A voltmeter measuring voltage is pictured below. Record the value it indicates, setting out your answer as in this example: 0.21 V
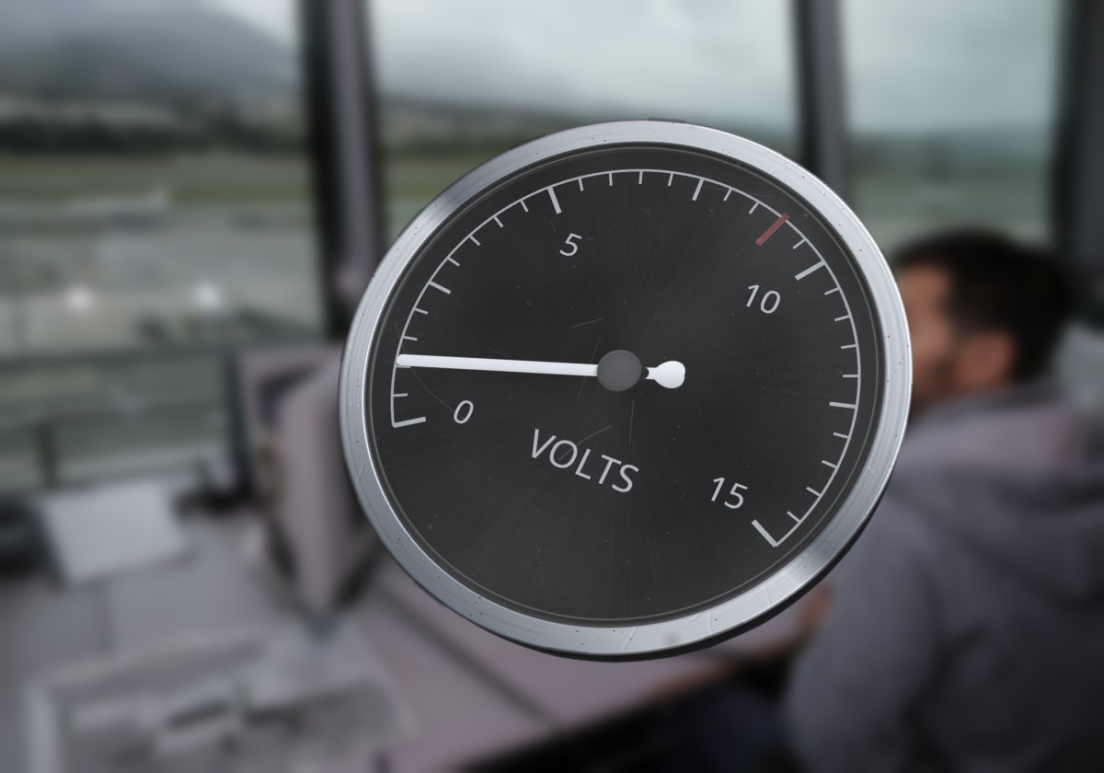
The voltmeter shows 1 V
